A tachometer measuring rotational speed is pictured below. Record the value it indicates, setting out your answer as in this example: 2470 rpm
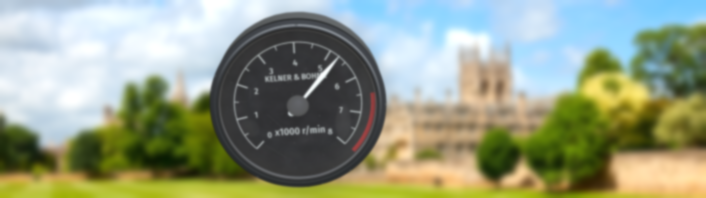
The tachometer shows 5250 rpm
